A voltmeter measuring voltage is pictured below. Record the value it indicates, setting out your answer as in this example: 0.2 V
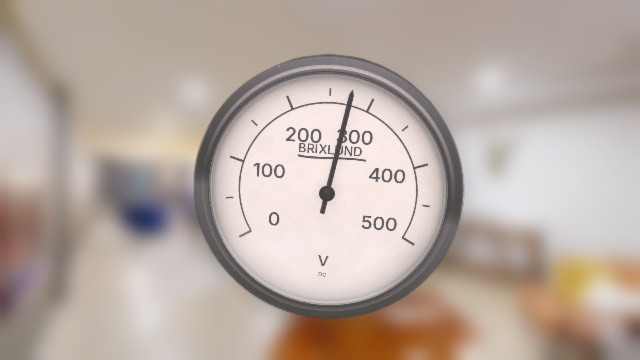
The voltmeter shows 275 V
